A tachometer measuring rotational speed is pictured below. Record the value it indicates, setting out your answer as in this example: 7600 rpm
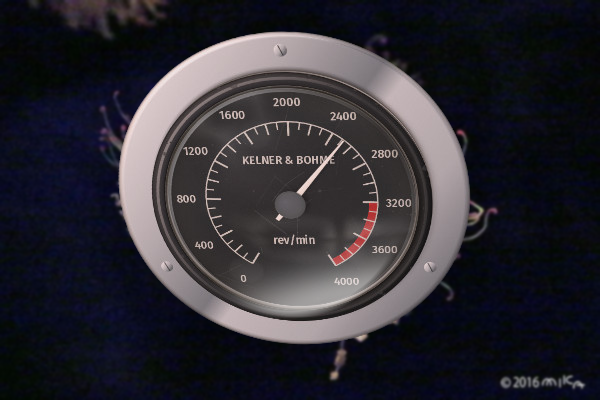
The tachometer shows 2500 rpm
